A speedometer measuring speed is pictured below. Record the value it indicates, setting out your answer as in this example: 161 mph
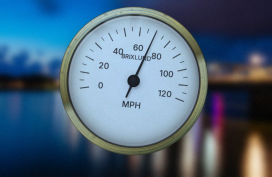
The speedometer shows 70 mph
